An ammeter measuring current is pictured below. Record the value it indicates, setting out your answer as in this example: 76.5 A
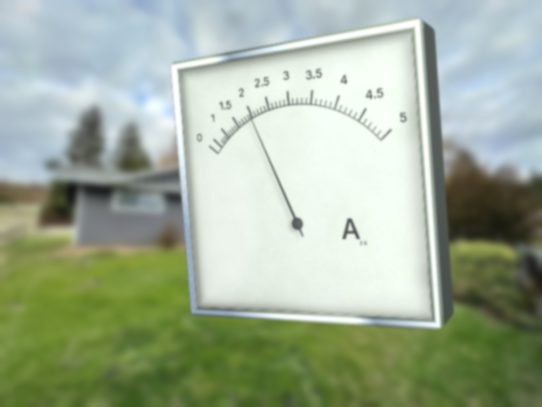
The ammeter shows 2 A
